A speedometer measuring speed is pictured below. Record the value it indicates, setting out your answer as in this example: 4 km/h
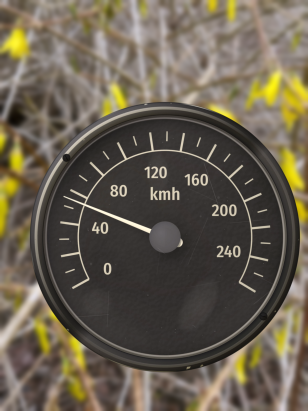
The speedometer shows 55 km/h
